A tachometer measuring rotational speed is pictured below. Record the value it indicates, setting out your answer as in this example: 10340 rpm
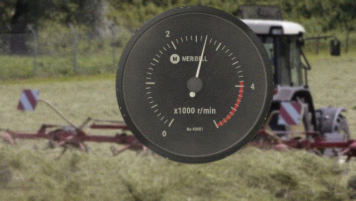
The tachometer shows 2700 rpm
